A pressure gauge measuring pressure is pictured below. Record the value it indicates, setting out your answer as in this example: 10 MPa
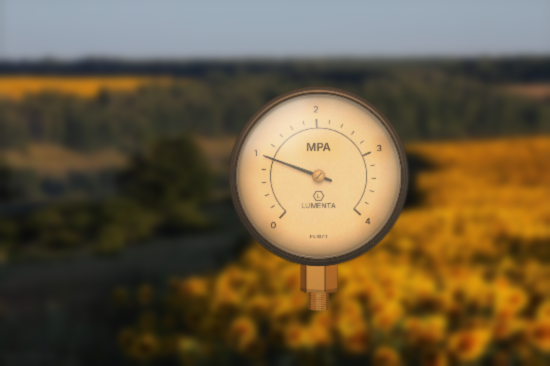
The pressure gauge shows 1 MPa
